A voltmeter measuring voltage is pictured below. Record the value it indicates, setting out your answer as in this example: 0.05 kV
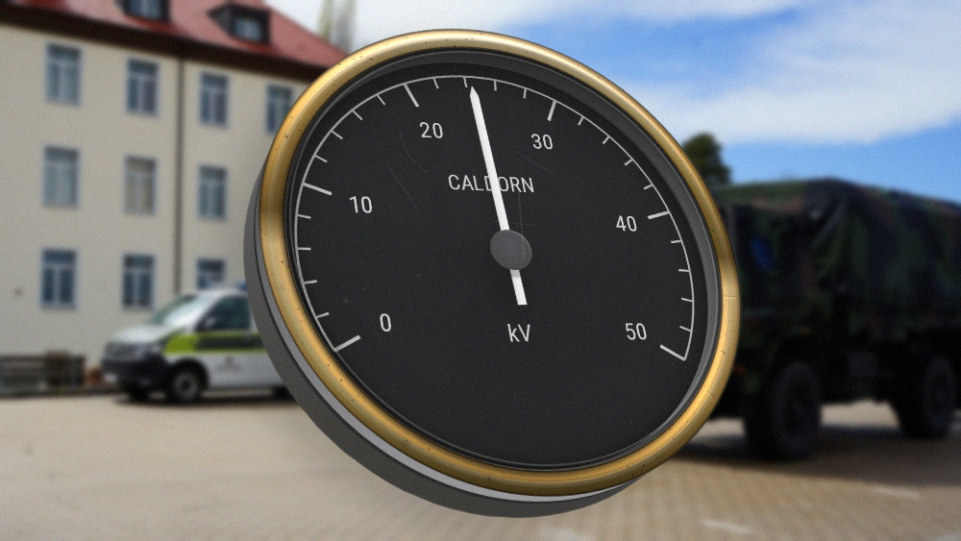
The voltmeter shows 24 kV
